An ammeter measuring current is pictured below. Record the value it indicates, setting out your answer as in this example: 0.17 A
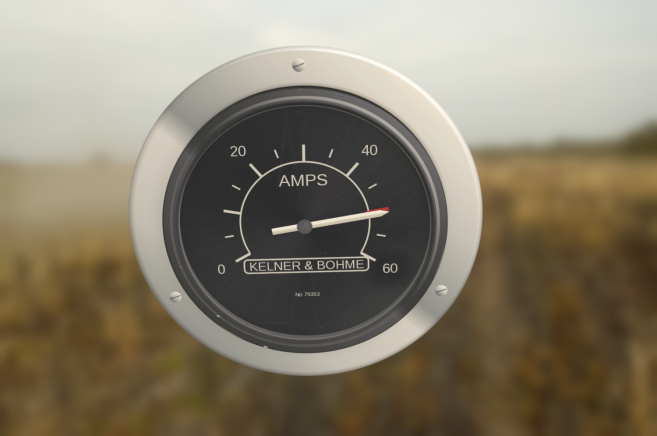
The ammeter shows 50 A
